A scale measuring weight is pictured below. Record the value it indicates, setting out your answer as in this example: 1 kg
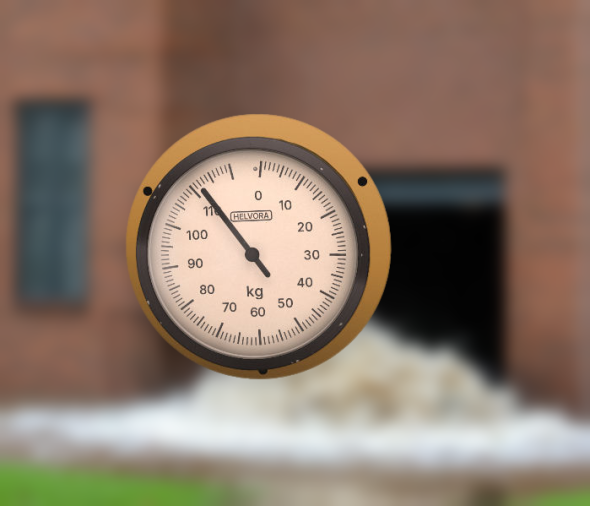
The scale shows 112 kg
